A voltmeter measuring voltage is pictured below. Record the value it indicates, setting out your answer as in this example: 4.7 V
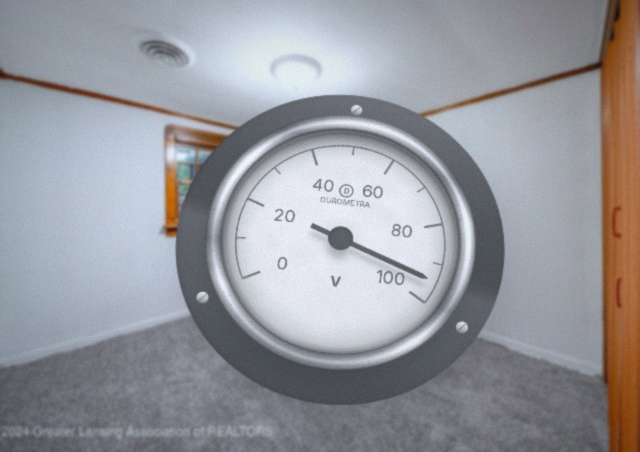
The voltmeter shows 95 V
